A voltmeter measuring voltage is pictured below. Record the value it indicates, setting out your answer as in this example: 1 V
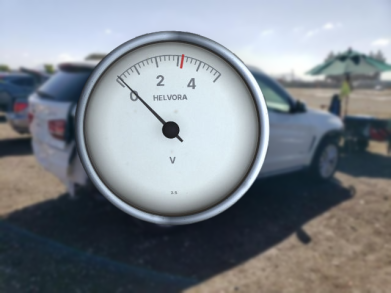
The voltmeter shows 0.2 V
